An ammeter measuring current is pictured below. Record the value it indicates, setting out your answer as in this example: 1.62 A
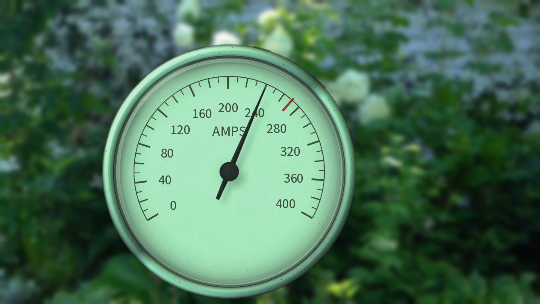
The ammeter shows 240 A
